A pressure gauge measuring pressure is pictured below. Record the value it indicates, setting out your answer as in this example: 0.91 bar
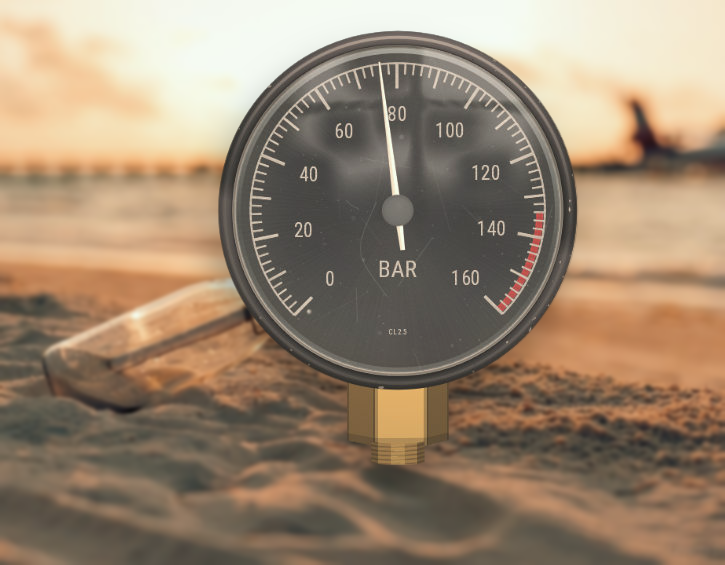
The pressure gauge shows 76 bar
